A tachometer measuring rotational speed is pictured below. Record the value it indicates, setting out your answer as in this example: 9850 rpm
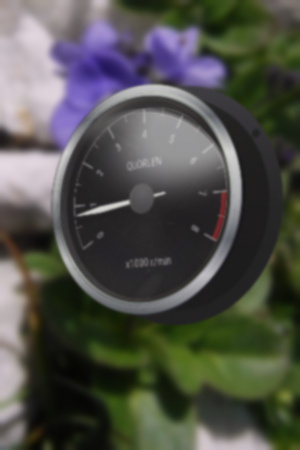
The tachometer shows 750 rpm
